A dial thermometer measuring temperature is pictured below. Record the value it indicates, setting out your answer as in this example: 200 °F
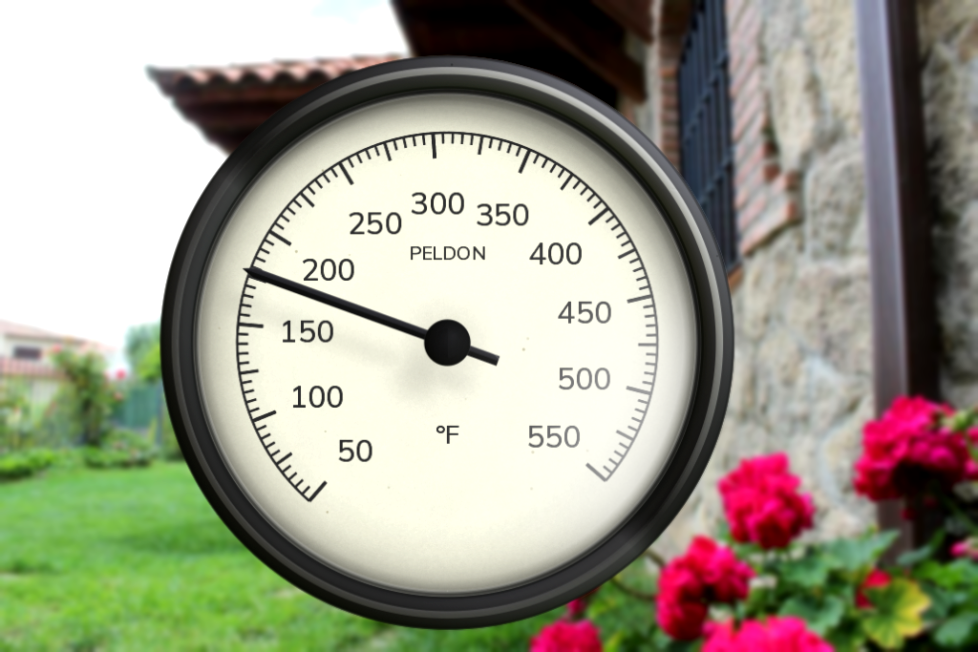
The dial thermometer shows 177.5 °F
